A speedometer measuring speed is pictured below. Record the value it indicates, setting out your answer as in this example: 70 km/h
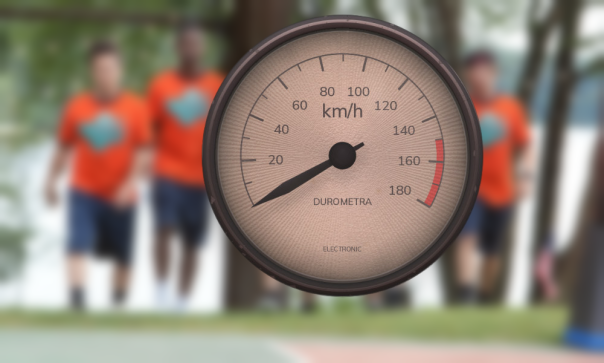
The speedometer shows 0 km/h
